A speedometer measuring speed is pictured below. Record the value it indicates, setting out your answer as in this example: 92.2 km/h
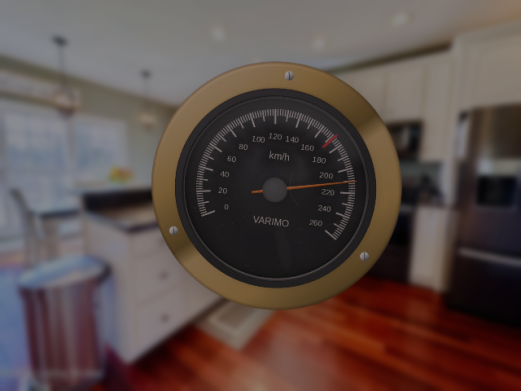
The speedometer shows 210 km/h
